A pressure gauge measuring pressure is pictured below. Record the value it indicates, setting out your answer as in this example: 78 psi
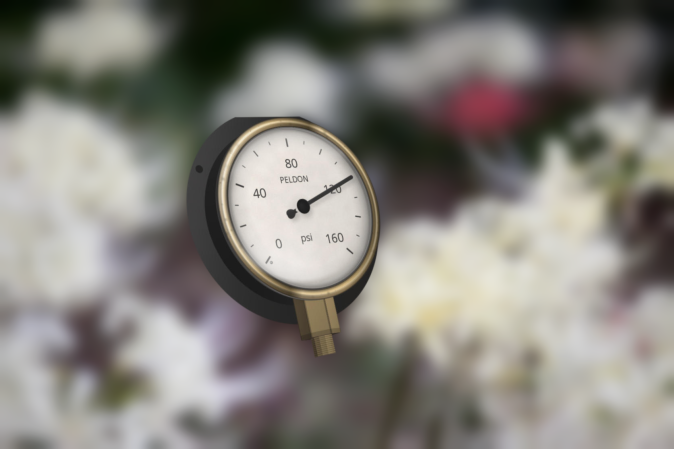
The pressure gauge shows 120 psi
